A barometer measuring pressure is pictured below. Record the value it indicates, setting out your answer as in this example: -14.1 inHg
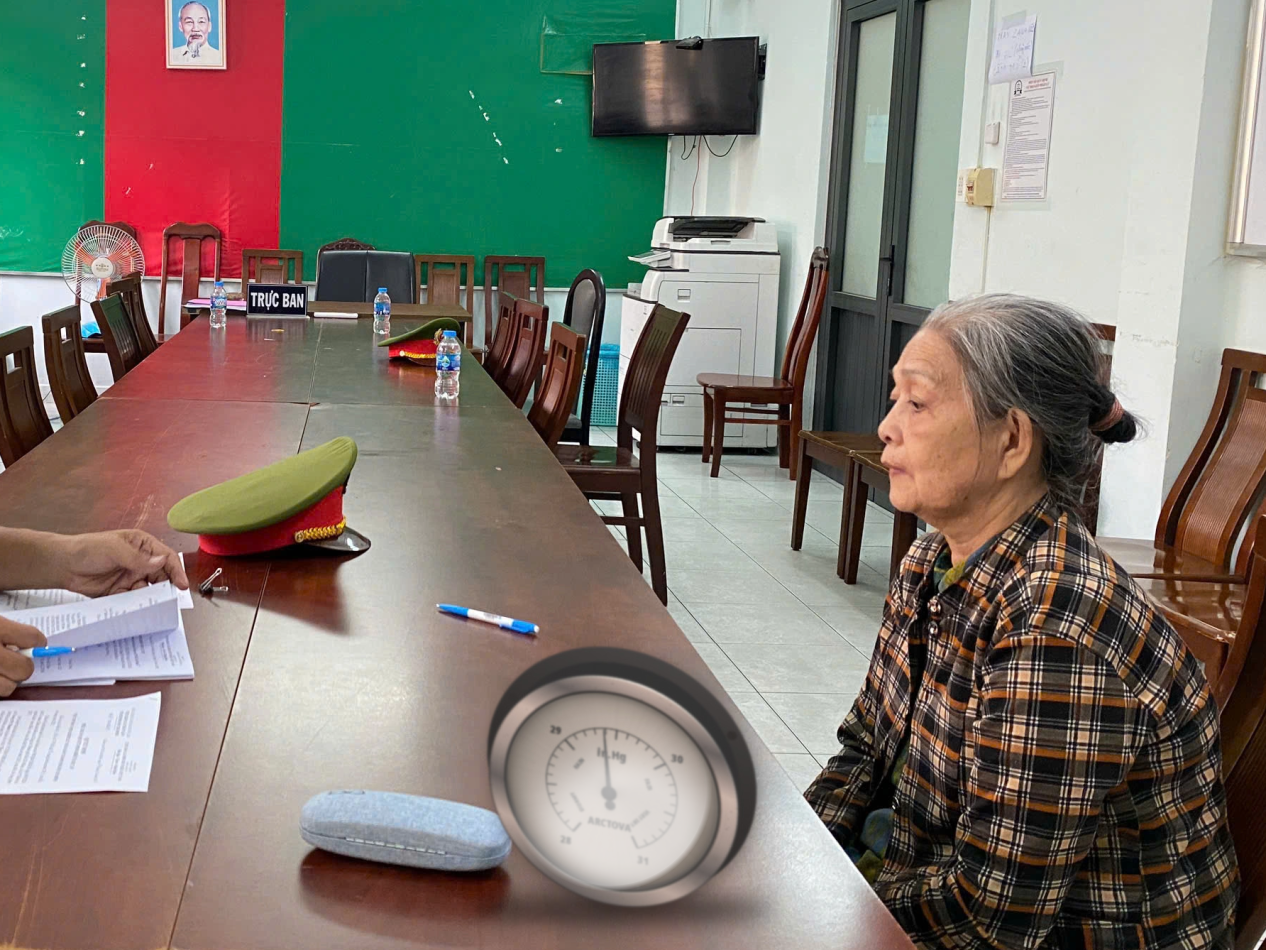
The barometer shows 29.4 inHg
